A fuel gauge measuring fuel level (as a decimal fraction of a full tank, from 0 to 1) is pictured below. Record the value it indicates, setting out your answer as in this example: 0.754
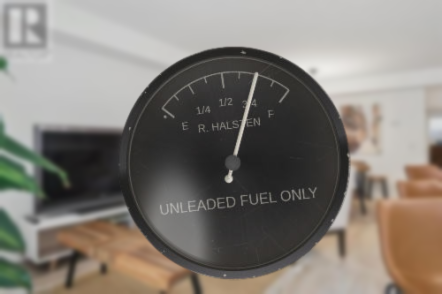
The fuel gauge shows 0.75
